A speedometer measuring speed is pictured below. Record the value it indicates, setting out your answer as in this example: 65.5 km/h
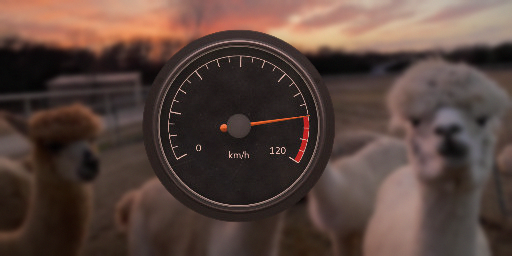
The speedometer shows 100 km/h
